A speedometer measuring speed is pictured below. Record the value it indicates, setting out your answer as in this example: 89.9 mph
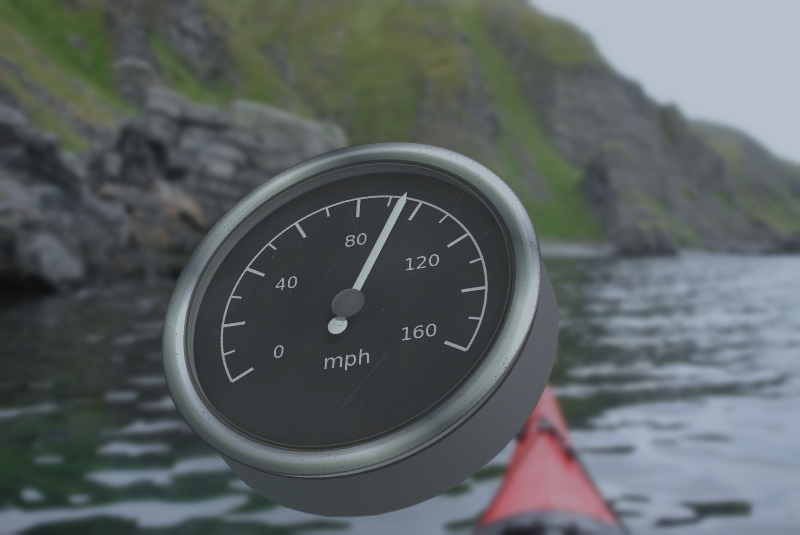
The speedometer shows 95 mph
